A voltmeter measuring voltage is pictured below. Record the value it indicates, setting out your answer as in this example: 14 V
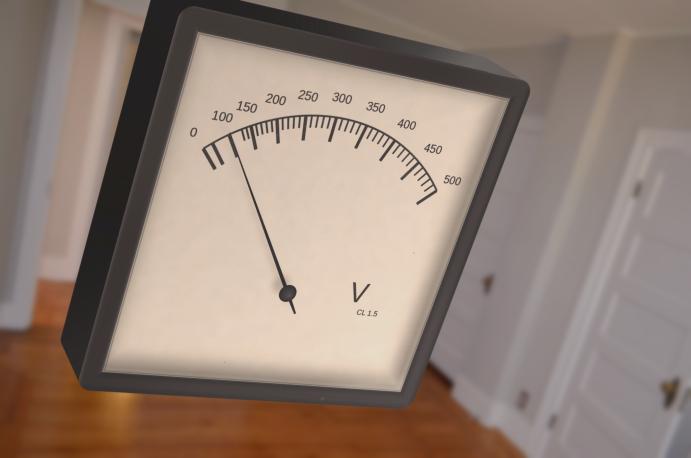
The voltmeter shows 100 V
